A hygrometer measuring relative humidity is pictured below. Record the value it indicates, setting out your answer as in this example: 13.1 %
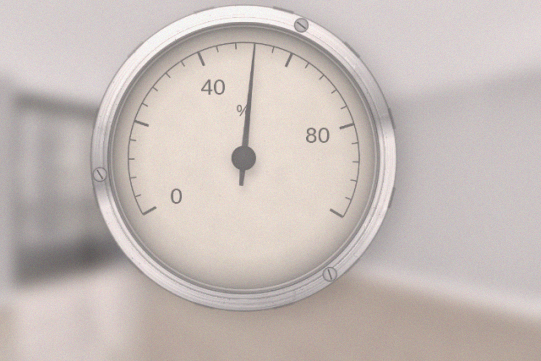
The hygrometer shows 52 %
